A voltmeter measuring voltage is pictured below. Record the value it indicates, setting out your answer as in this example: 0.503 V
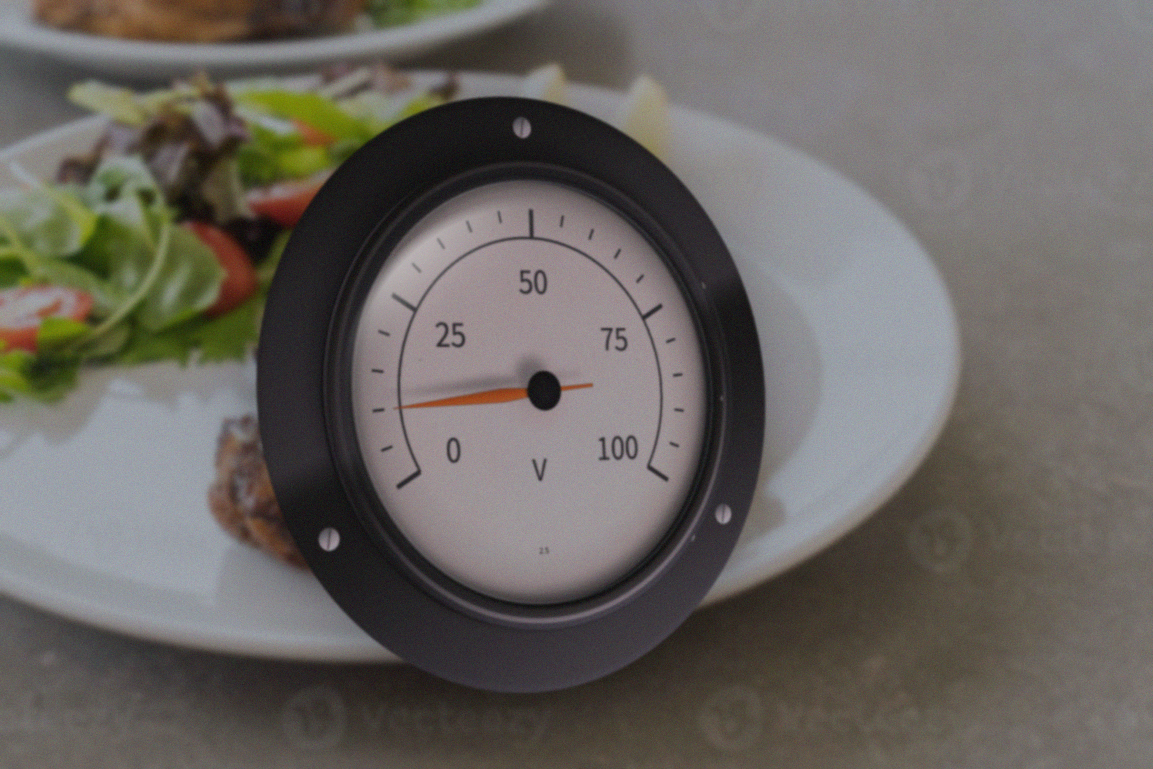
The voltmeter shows 10 V
